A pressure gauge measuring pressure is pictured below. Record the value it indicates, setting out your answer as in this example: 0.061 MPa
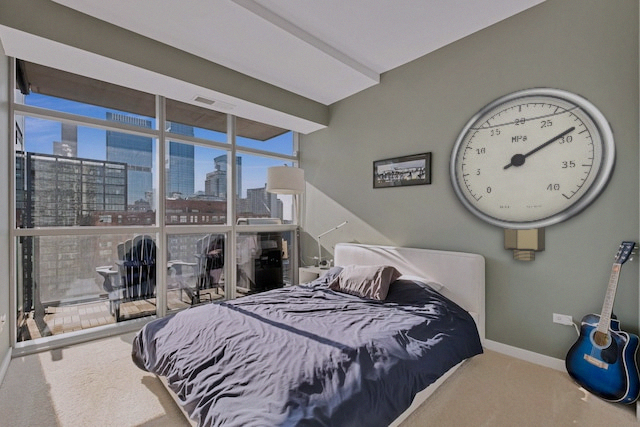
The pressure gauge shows 29 MPa
